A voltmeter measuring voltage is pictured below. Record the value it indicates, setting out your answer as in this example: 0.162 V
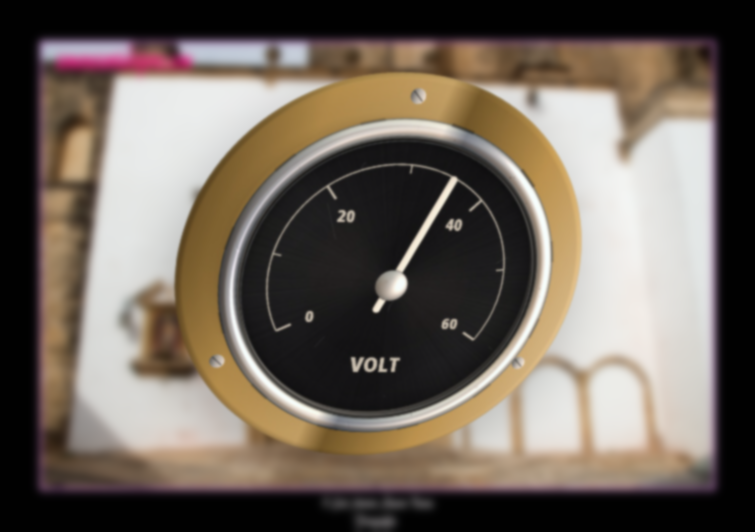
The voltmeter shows 35 V
